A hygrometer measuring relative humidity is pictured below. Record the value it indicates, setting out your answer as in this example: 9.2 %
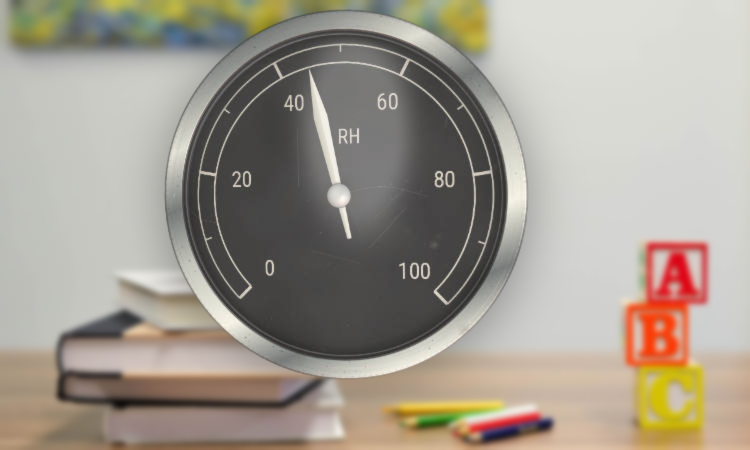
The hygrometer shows 45 %
